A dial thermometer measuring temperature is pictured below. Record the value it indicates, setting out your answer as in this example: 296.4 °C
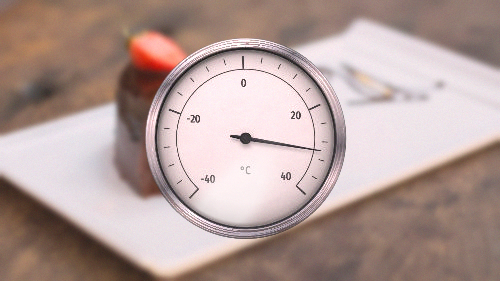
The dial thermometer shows 30 °C
